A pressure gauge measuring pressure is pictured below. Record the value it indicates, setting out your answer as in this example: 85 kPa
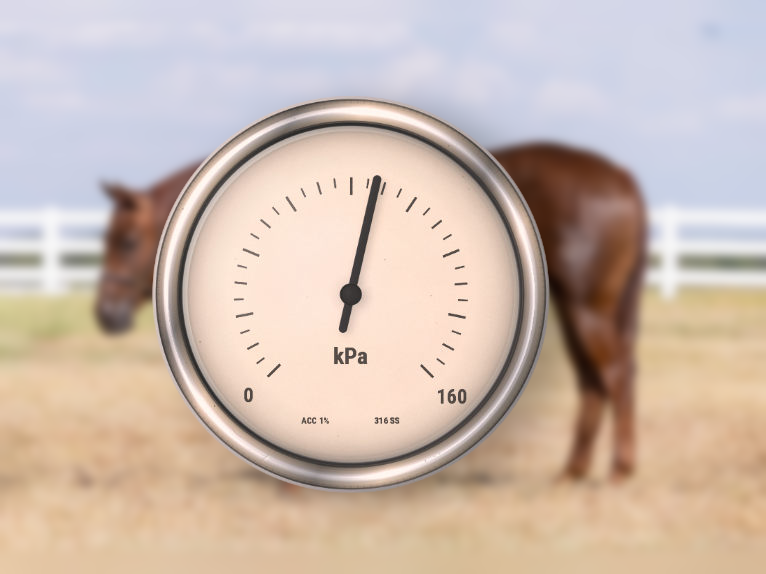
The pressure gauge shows 87.5 kPa
